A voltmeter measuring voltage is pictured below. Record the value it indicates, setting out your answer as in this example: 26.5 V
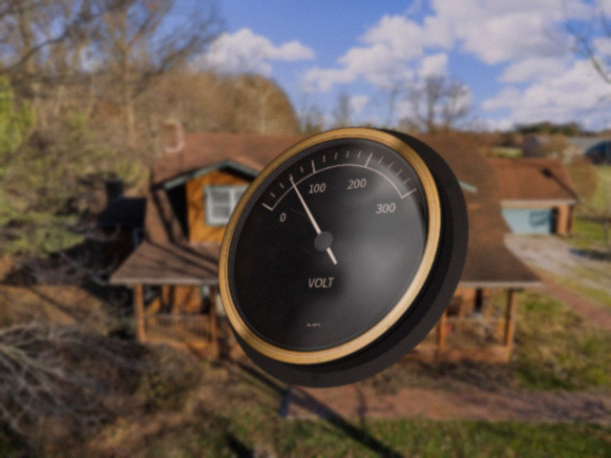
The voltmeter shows 60 V
